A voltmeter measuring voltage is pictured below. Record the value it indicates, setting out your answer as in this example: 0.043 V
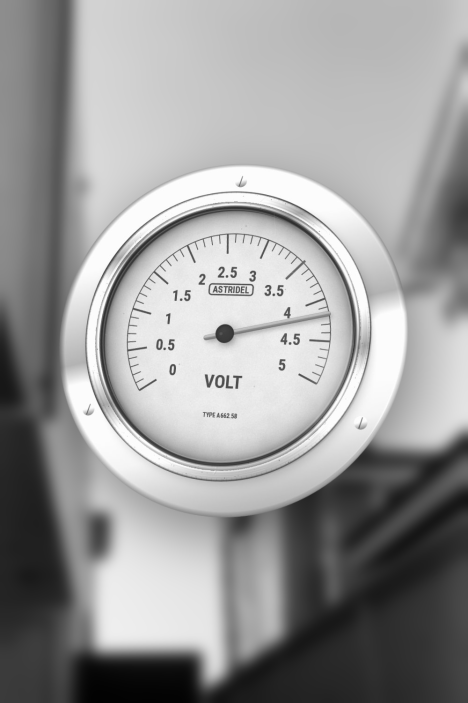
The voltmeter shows 4.2 V
